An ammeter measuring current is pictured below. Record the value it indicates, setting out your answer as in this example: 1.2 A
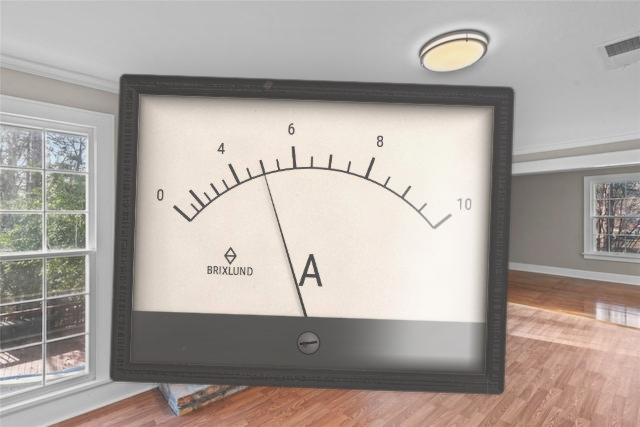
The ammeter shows 5 A
